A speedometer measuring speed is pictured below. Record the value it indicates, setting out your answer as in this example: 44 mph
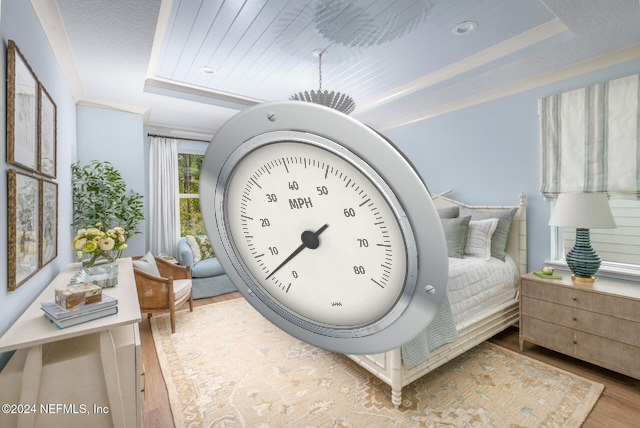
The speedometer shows 5 mph
